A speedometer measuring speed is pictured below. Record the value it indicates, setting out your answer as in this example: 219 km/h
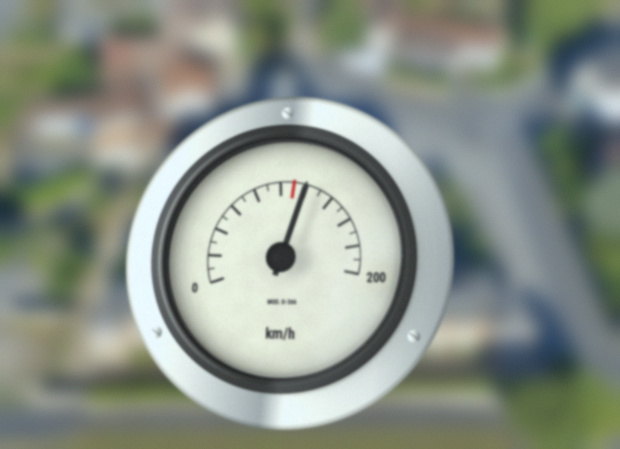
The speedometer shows 120 km/h
